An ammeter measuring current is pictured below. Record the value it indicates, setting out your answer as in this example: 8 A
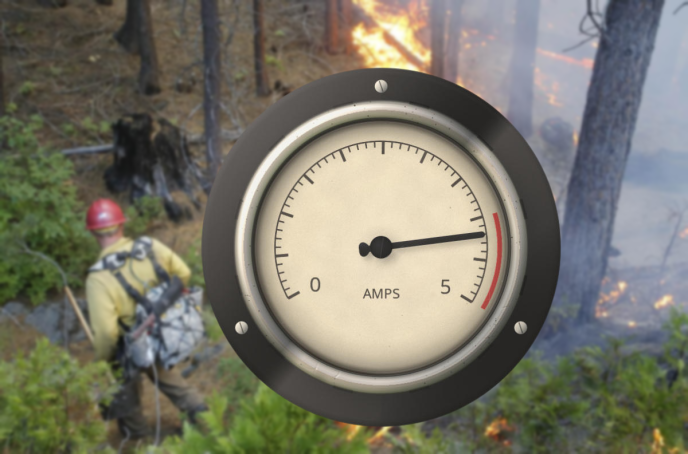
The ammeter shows 4.2 A
